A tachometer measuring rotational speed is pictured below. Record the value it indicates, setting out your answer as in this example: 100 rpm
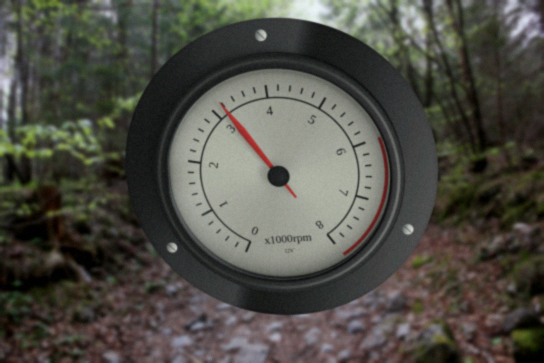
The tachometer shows 3200 rpm
